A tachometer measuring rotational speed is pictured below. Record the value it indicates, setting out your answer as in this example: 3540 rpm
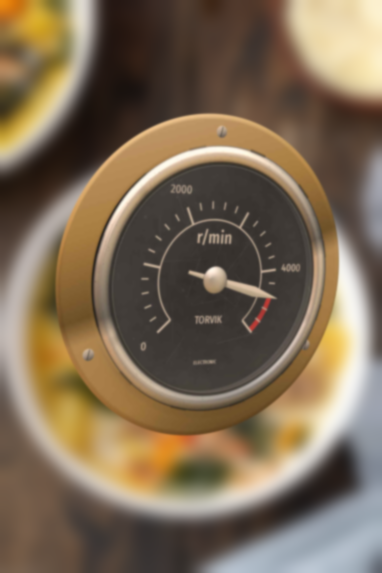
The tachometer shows 4400 rpm
